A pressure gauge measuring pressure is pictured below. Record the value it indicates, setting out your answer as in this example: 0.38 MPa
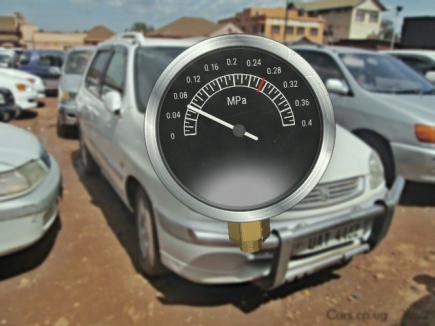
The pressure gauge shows 0.07 MPa
